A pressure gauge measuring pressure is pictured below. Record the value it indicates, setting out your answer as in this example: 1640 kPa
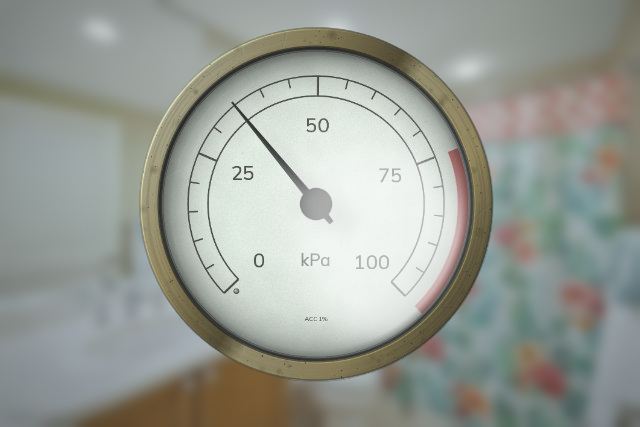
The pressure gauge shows 35 kPa
